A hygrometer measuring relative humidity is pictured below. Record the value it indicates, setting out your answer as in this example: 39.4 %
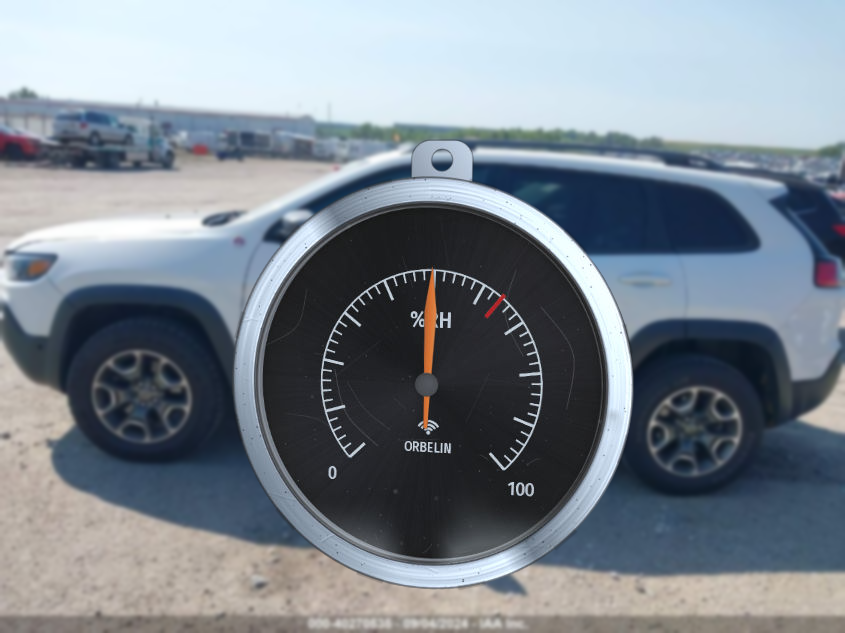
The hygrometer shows 50 %
